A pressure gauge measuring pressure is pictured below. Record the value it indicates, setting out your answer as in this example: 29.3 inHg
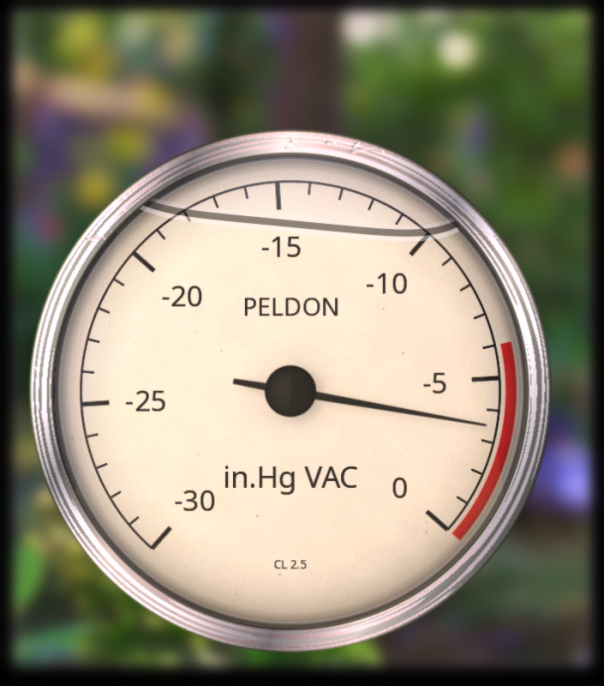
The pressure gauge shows -3.5 inHg
